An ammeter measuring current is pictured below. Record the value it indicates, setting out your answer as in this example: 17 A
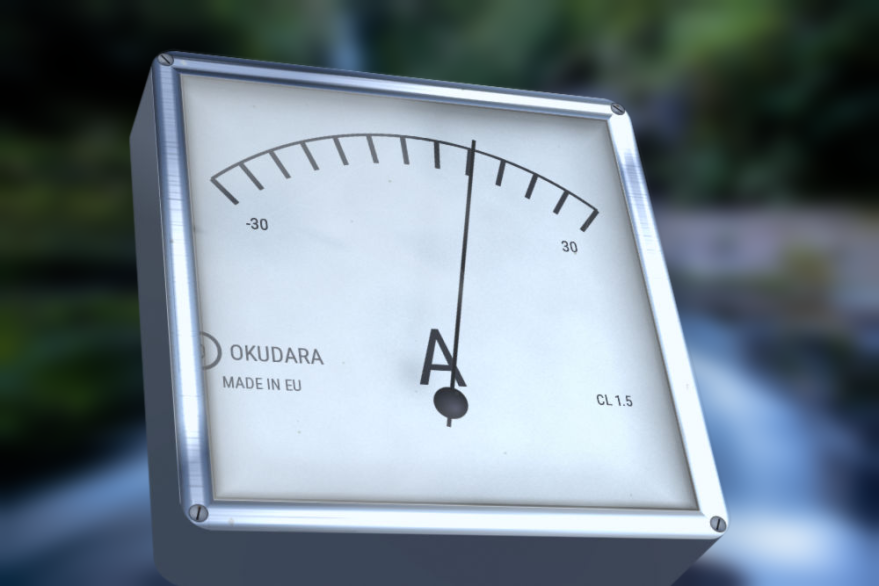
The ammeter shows 10 A
